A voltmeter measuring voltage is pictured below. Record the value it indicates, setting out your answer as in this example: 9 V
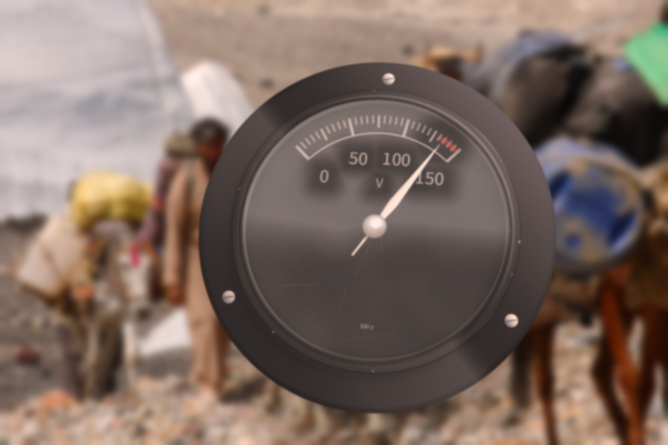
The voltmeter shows 135 V
